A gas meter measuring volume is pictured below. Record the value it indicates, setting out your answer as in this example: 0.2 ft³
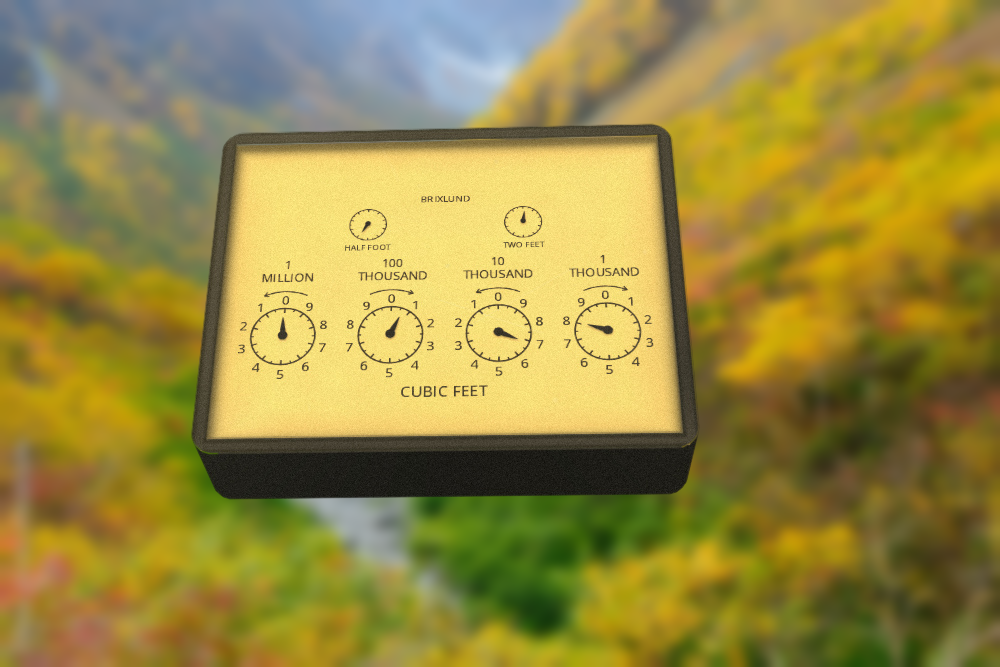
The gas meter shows 6800 ft³
